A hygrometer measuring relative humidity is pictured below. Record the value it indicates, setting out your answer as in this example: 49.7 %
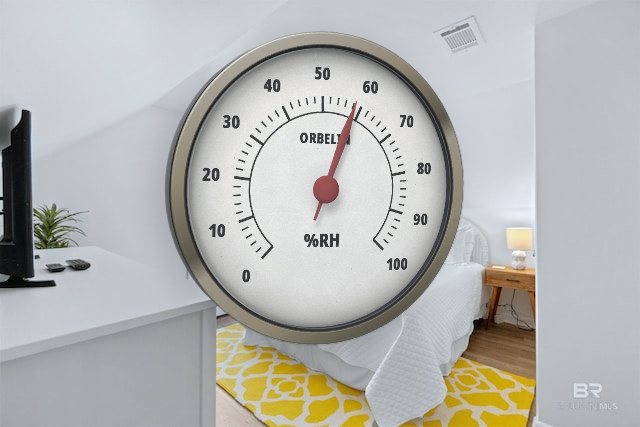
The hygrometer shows 58 %
